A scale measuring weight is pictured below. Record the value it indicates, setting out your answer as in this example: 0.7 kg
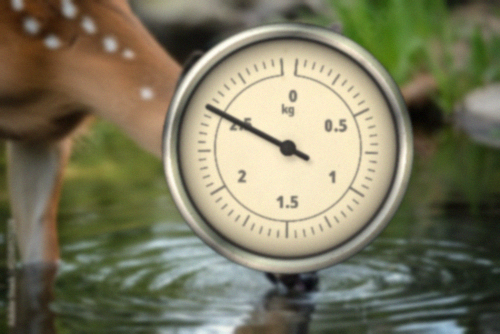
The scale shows 2.5 kg
